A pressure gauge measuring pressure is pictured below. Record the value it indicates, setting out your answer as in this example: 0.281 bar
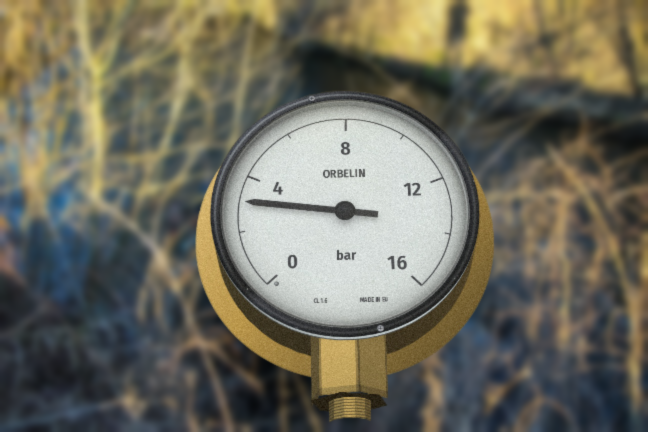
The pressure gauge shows 3 bar
